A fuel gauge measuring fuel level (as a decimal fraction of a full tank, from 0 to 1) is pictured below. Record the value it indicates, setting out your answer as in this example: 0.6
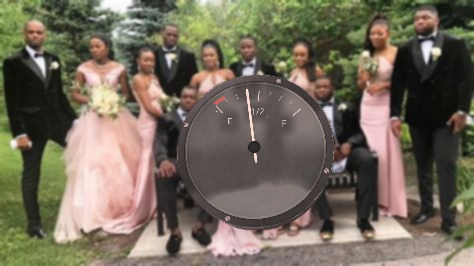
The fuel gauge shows 0.375
